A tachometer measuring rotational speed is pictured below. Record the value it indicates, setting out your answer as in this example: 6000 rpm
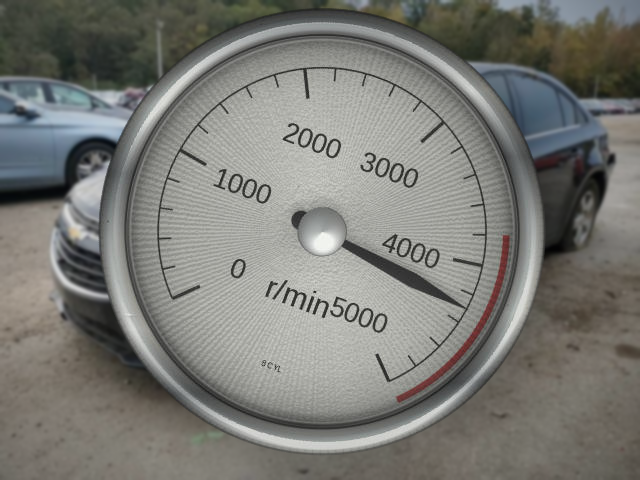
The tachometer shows 4300 rpm
